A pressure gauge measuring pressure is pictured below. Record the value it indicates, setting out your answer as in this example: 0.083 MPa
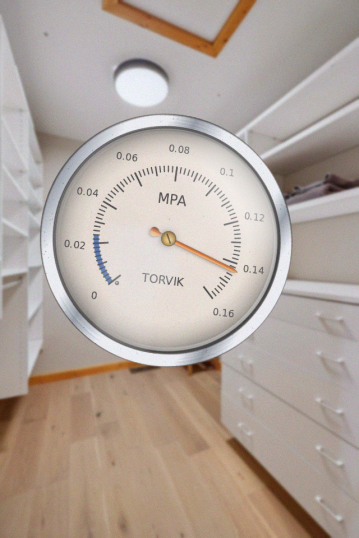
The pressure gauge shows 0.144 MPa
